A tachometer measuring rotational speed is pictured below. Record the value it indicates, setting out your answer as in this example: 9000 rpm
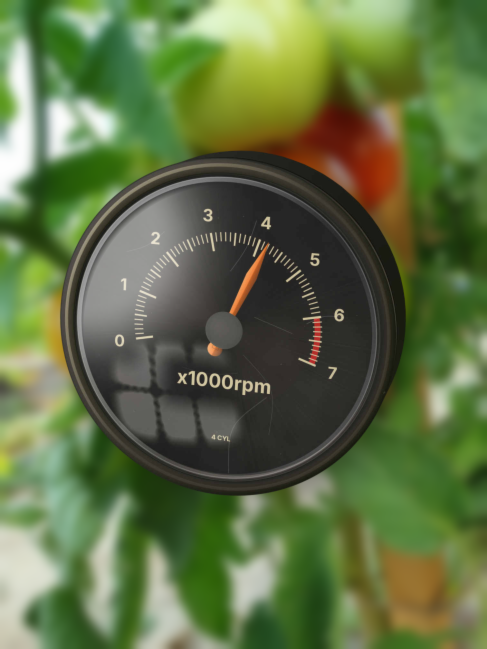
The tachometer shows 4200 rpm
